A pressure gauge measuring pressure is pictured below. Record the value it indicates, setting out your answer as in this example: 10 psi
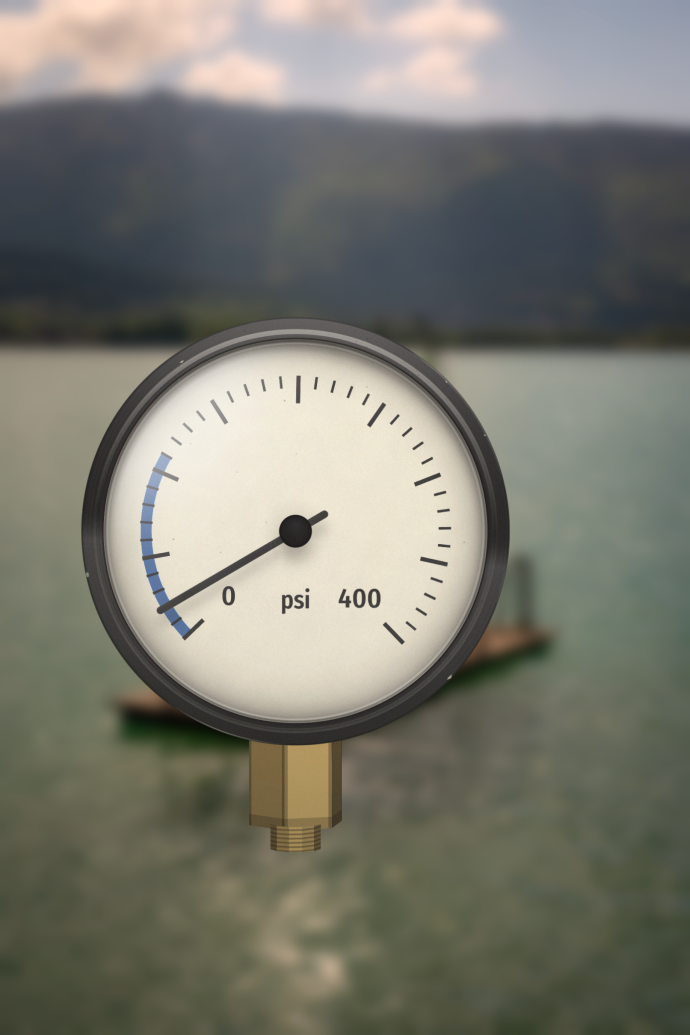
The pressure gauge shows 20 psi
